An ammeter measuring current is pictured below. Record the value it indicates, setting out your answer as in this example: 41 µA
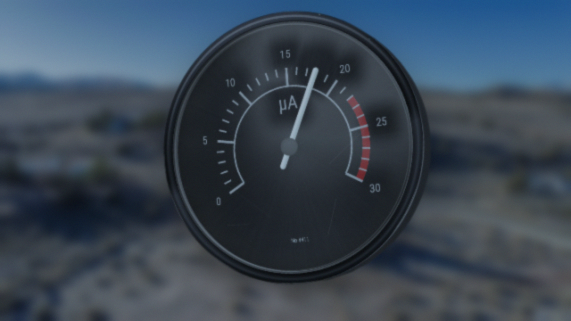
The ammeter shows 18 µA
